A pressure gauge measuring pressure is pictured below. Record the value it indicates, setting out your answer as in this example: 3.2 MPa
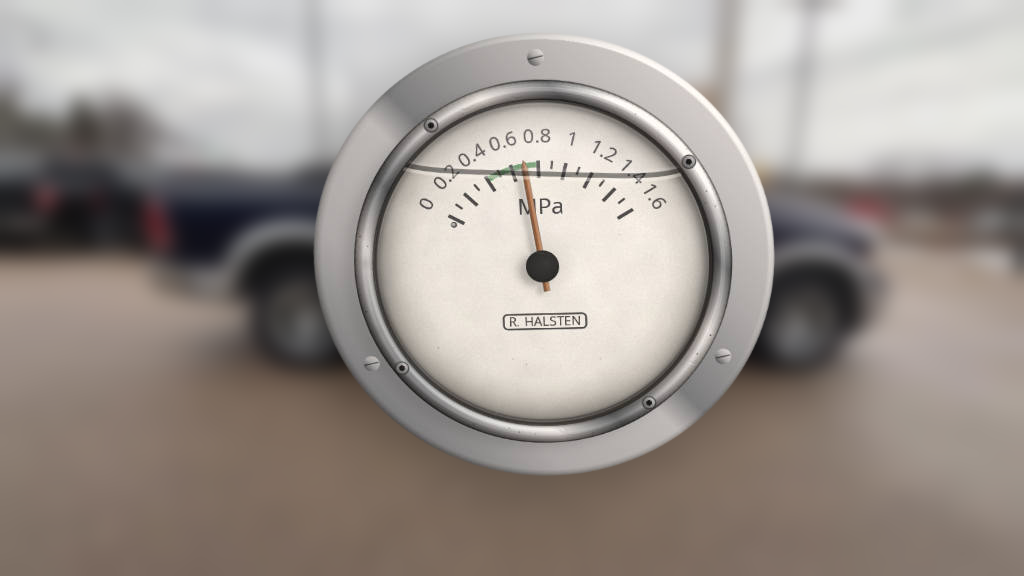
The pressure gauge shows 0.7 MPa
